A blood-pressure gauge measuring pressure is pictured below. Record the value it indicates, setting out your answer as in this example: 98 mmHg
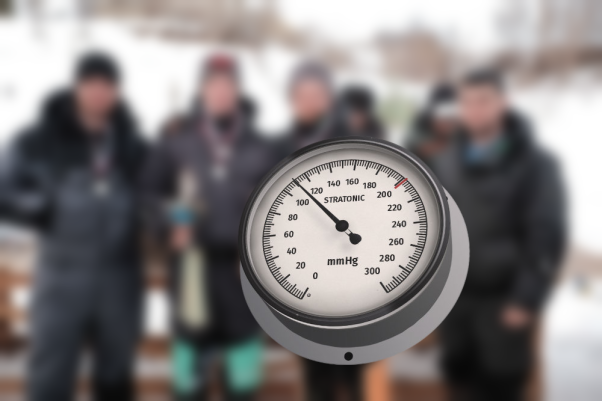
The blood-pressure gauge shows 110 mmHg
